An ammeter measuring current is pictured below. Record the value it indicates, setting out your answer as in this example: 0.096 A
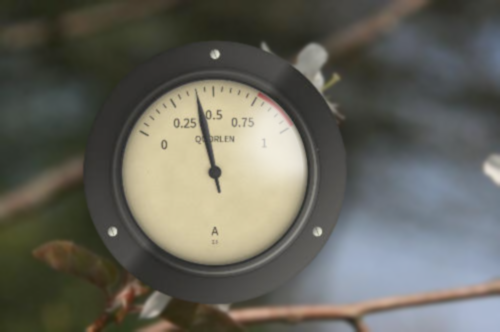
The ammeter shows 0.4 A
